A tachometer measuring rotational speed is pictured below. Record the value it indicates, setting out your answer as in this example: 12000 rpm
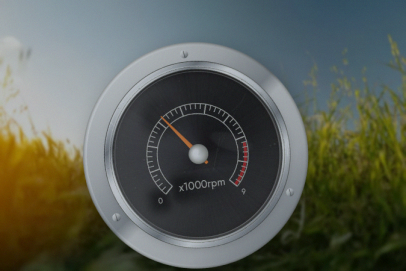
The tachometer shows 3200 rpm
